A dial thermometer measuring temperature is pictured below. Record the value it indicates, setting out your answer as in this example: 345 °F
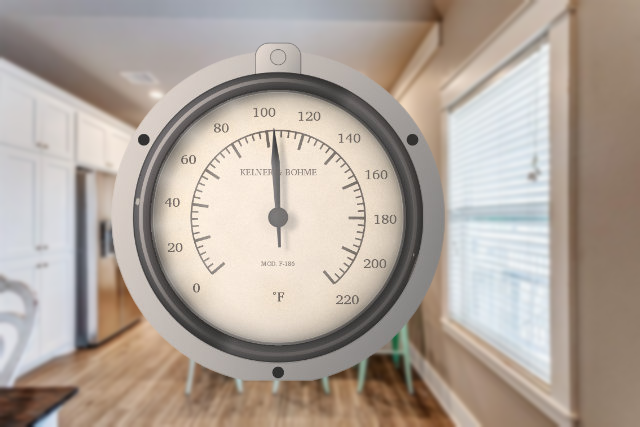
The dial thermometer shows 104 °F
